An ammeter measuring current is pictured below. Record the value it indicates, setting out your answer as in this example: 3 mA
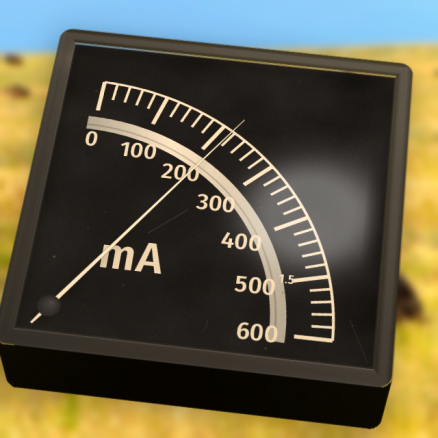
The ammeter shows 220 mA
